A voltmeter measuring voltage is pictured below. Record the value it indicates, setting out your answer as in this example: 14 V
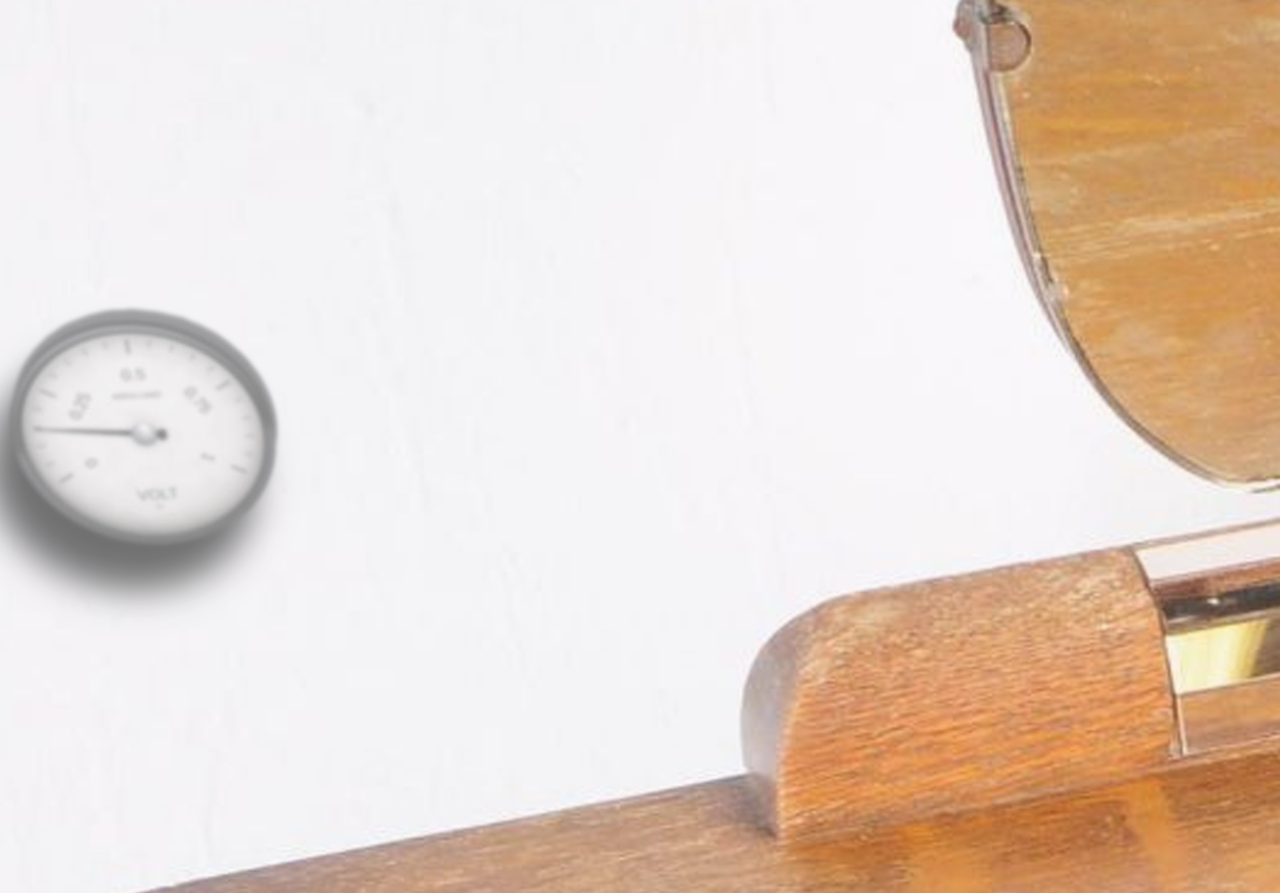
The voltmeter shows 0.15 V
